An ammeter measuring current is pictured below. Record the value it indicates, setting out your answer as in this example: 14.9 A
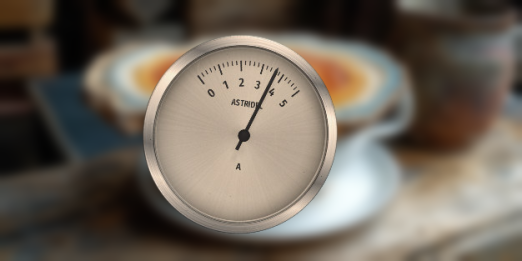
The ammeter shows 3.6 A
